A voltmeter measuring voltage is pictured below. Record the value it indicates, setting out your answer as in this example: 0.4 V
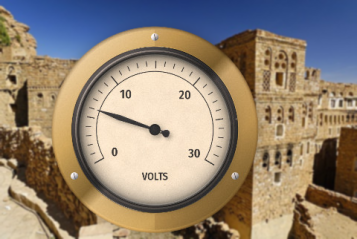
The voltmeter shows 6 V
